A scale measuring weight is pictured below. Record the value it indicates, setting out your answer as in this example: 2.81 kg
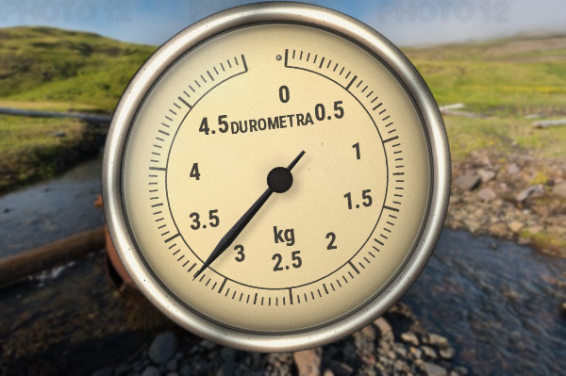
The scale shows 3.2 kg
